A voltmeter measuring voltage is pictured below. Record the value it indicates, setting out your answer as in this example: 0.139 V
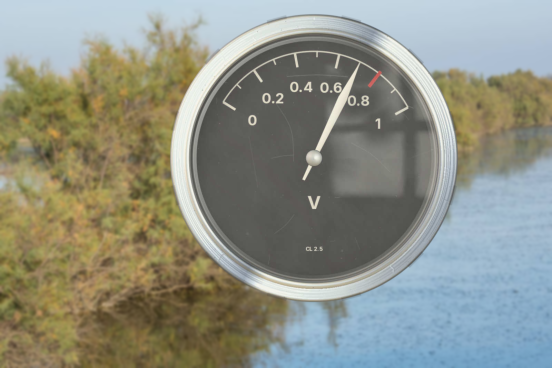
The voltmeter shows 0.7 V
